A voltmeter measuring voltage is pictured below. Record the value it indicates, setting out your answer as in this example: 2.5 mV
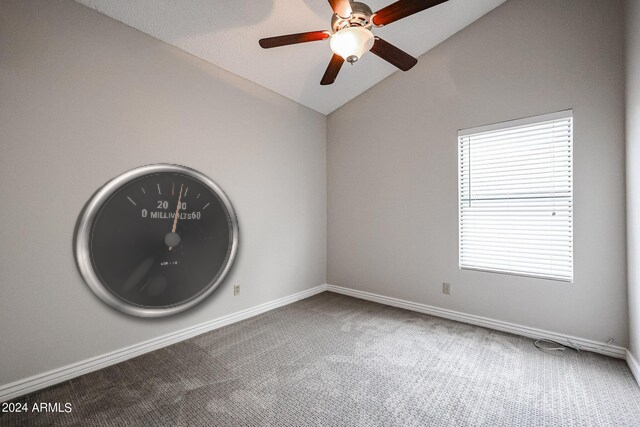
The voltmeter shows 35 mV
